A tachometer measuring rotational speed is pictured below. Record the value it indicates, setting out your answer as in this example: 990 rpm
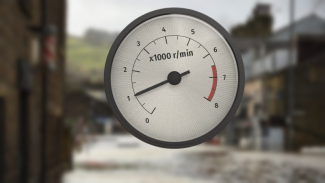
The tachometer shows 1000 rpm
